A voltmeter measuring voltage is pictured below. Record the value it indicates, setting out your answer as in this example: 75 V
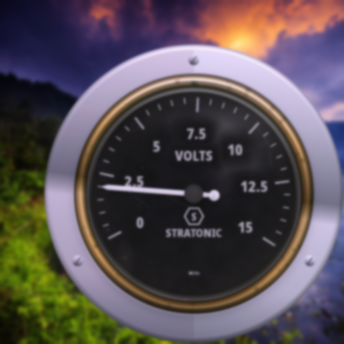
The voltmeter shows 2 V
